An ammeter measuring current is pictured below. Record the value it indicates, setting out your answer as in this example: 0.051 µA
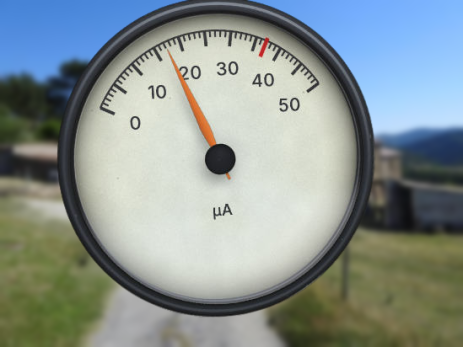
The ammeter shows 17 µA
